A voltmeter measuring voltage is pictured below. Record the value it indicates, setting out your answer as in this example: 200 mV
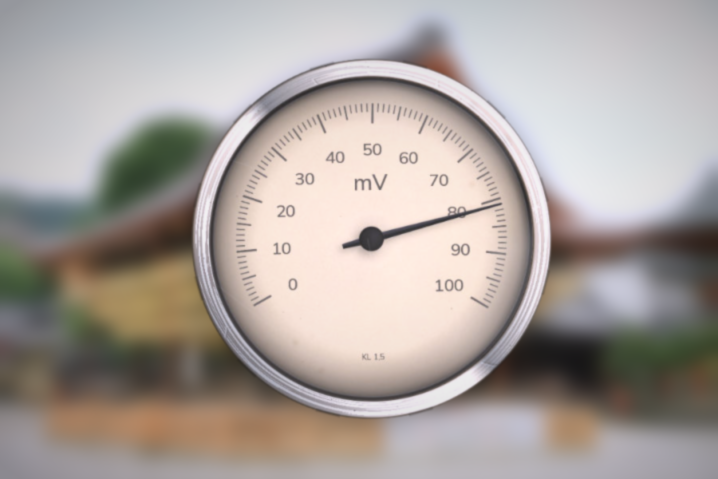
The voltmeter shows 81 mV
